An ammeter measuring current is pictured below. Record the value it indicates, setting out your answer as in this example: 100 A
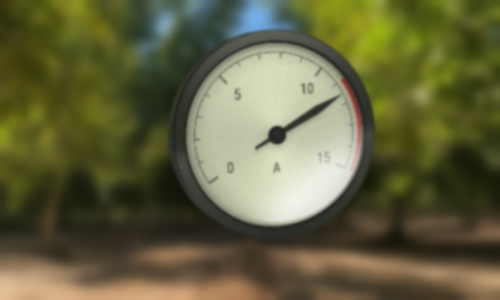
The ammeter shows 11.5 A
